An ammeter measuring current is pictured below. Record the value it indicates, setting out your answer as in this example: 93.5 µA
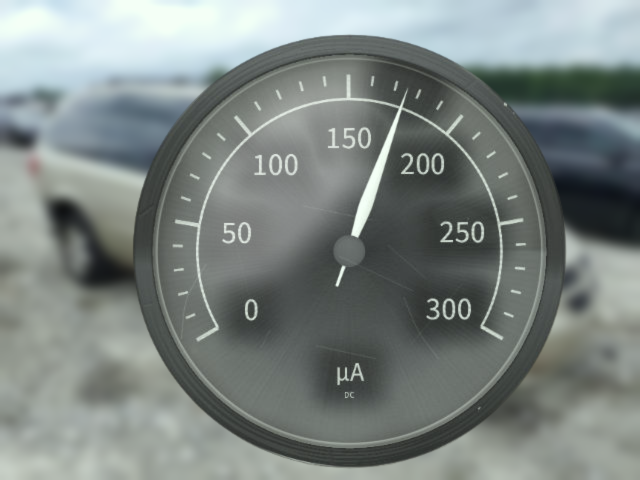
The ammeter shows 175 µA
